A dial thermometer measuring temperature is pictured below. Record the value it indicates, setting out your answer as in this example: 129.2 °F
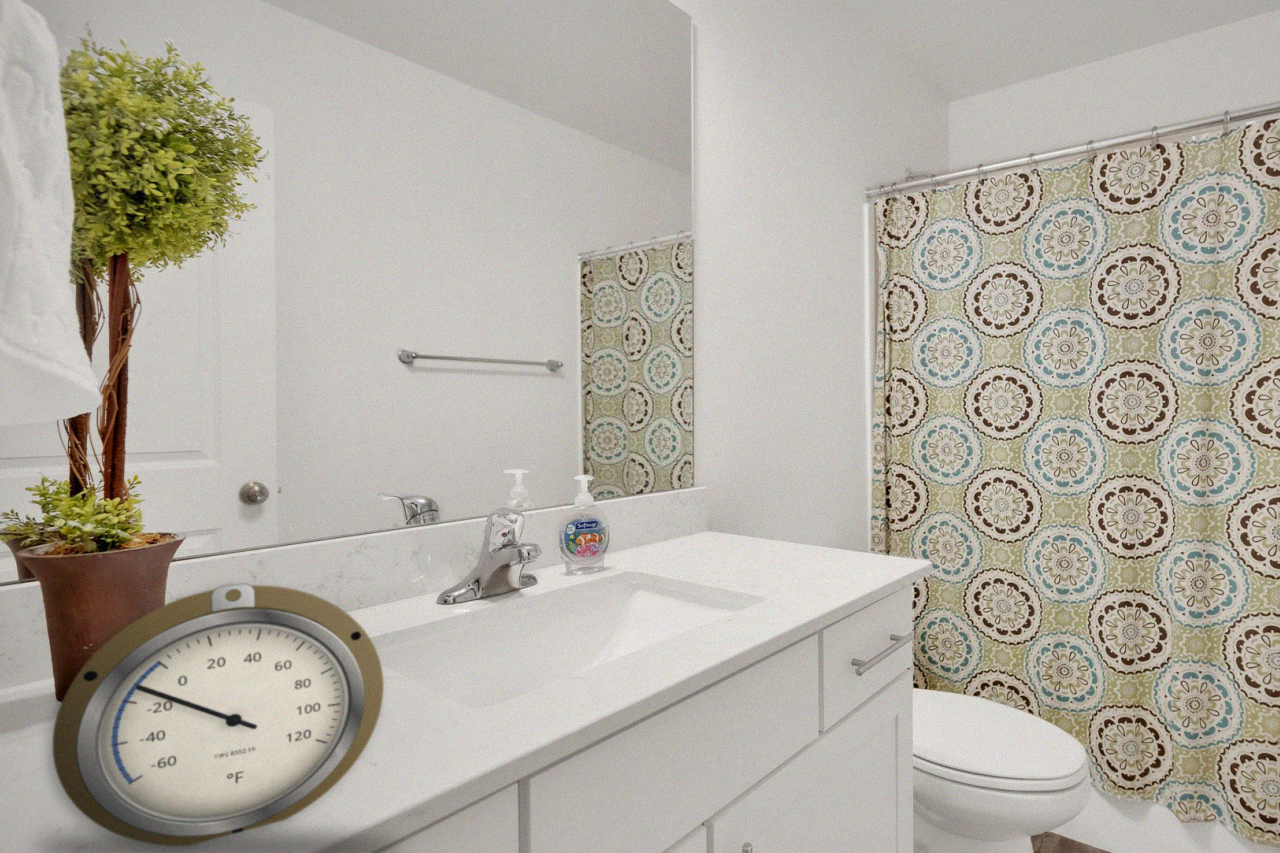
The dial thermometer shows -12 °F
